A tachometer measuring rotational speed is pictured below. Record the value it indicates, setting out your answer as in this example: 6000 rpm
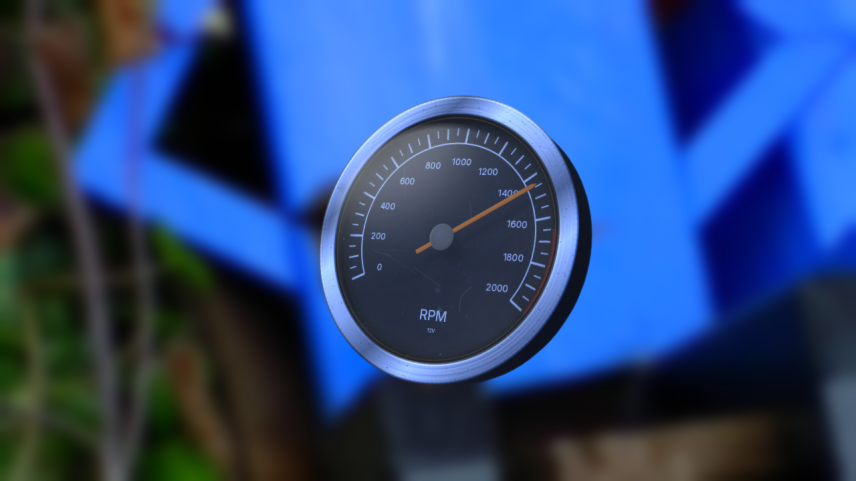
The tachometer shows 1450 rpm
